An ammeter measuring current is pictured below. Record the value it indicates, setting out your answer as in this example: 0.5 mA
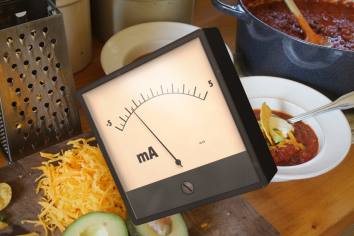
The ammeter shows -2.5 mA
